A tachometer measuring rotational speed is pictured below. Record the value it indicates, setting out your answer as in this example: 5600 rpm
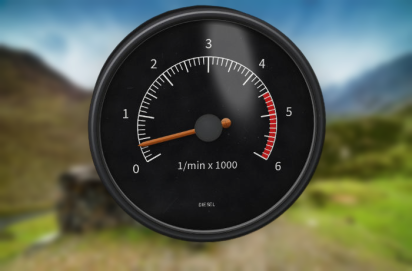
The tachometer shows 400 rpm
